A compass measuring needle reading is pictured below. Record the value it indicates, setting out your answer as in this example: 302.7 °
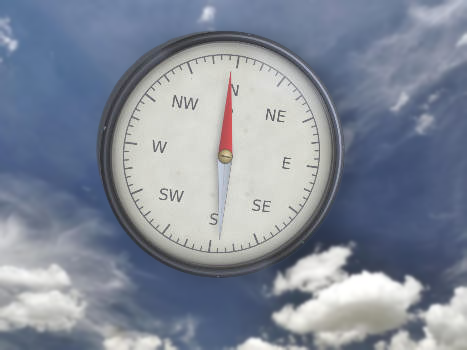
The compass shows 355 °
